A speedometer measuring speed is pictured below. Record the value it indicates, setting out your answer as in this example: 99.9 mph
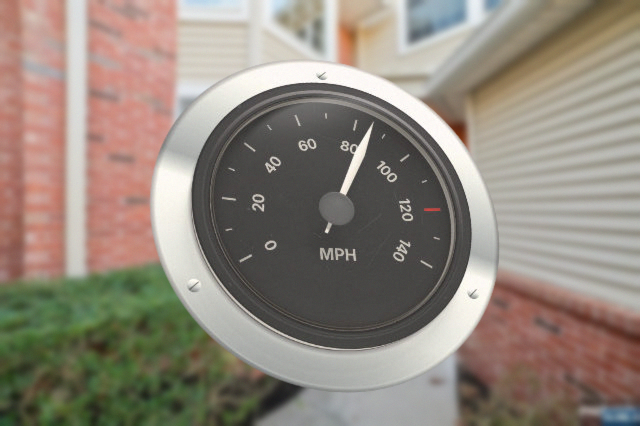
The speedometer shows 85 mph
